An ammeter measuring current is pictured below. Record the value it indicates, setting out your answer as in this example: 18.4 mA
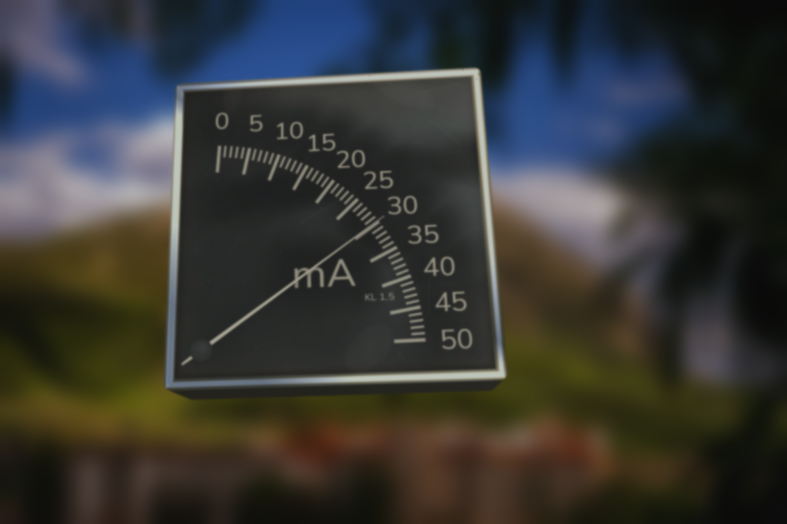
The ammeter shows 30 mA
